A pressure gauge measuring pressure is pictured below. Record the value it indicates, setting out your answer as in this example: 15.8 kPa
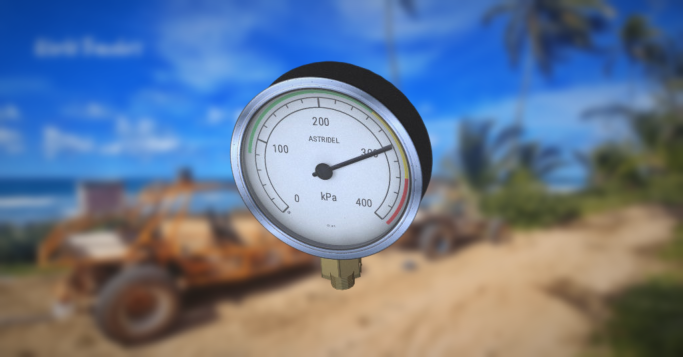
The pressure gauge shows 300 kPa
